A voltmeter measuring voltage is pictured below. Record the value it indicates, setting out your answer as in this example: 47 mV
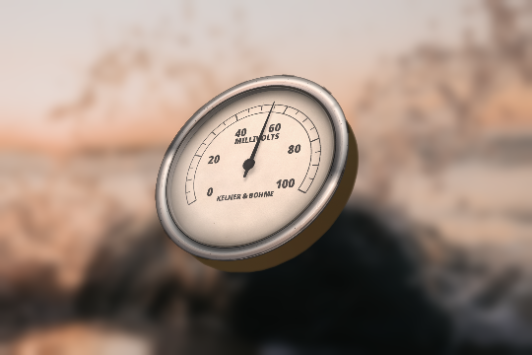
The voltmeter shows 55 mV
